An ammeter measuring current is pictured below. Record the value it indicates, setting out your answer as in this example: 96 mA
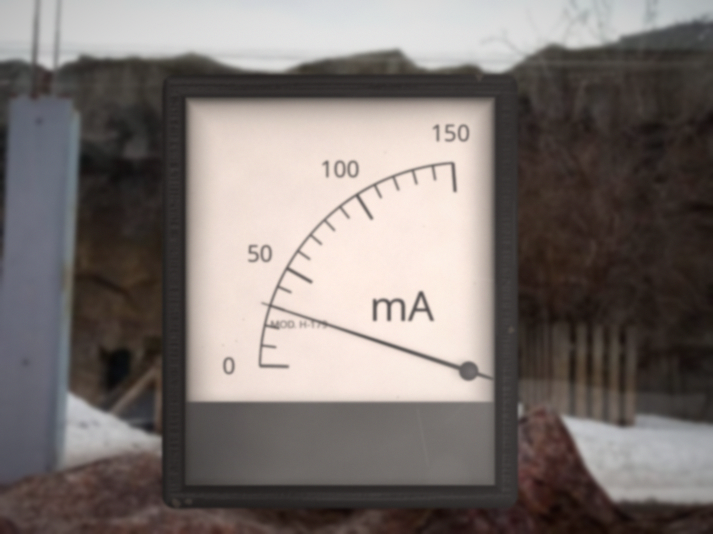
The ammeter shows 30 mA
